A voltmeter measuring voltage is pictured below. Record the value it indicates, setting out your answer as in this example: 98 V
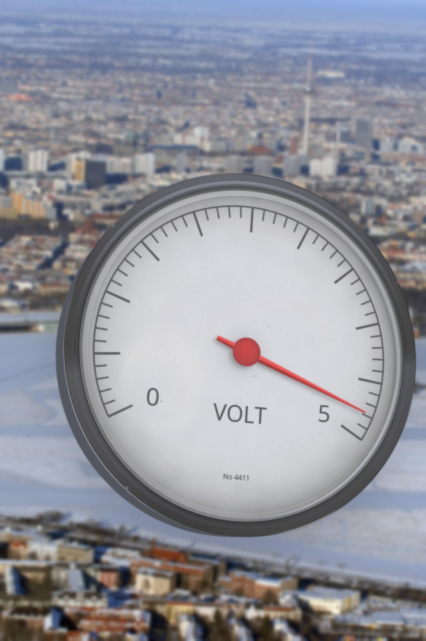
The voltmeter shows 4.8 V
